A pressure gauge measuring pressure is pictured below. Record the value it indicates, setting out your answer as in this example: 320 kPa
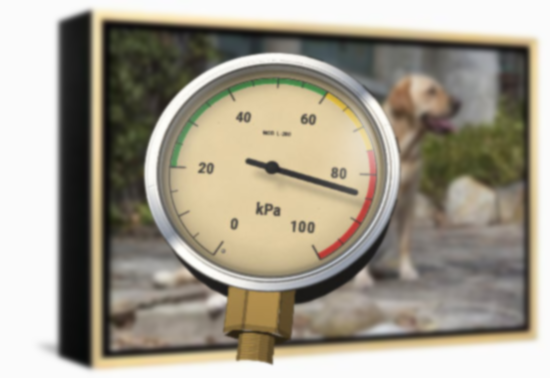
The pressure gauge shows 85 kPa
